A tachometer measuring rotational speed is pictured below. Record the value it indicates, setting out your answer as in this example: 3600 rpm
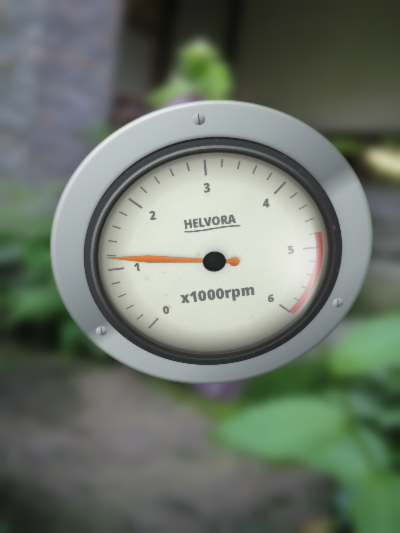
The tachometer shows 1200 rpm
